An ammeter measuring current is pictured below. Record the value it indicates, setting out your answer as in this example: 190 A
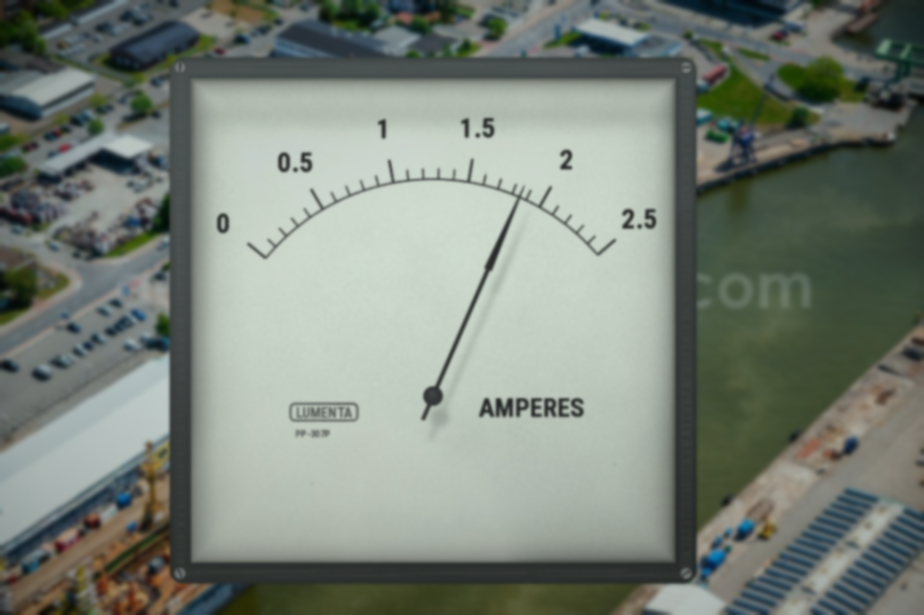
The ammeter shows 1.85 A
